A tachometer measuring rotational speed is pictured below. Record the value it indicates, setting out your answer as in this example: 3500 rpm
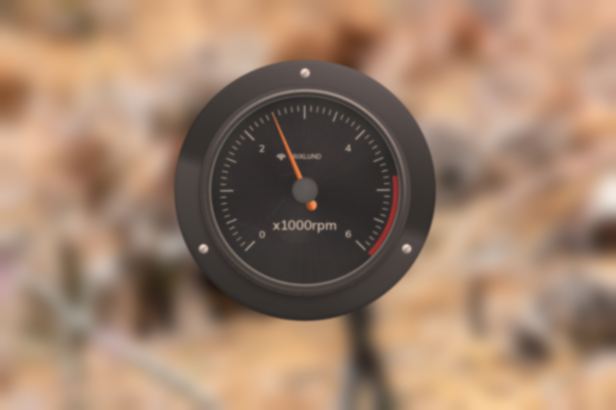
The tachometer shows 2500 rpm
